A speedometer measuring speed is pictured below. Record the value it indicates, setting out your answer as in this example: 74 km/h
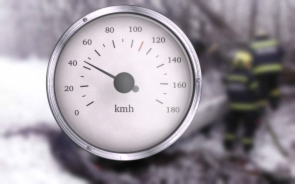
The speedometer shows 45 km/h
